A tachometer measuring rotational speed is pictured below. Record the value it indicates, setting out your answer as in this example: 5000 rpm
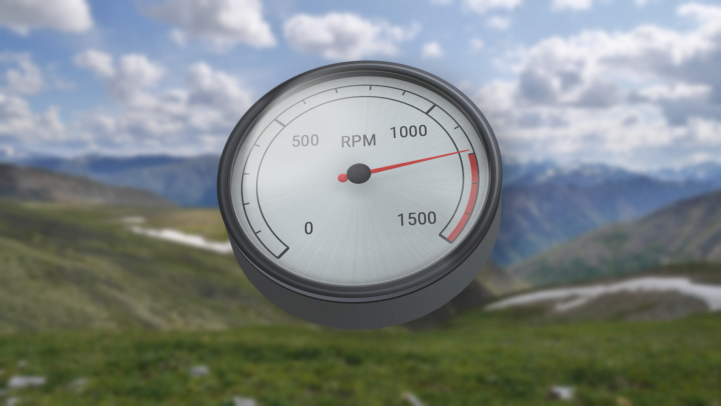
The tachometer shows 1200 rpm
